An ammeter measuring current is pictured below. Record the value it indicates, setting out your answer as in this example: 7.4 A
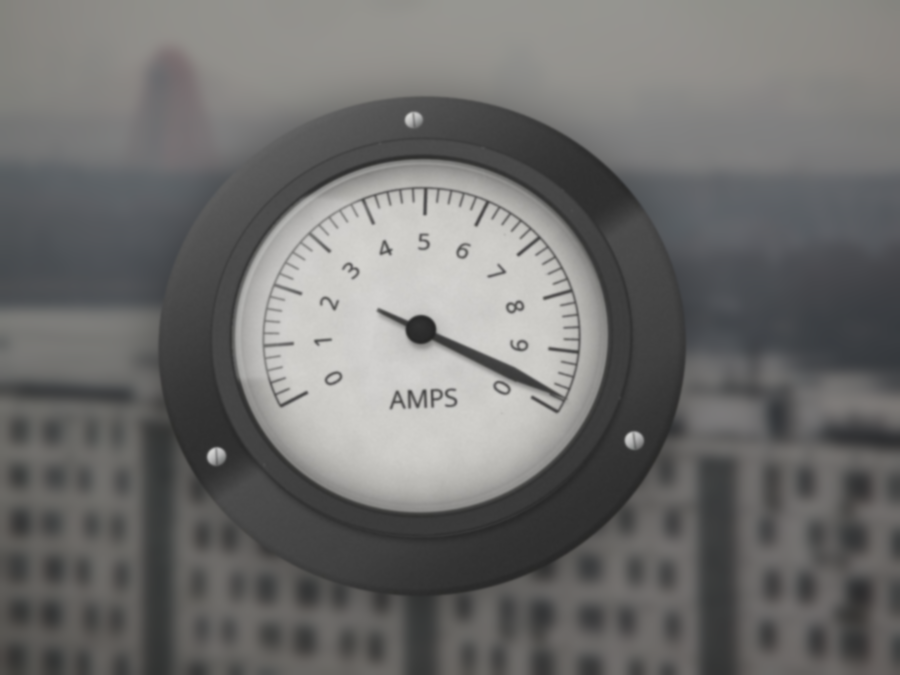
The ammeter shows 9.8 A
